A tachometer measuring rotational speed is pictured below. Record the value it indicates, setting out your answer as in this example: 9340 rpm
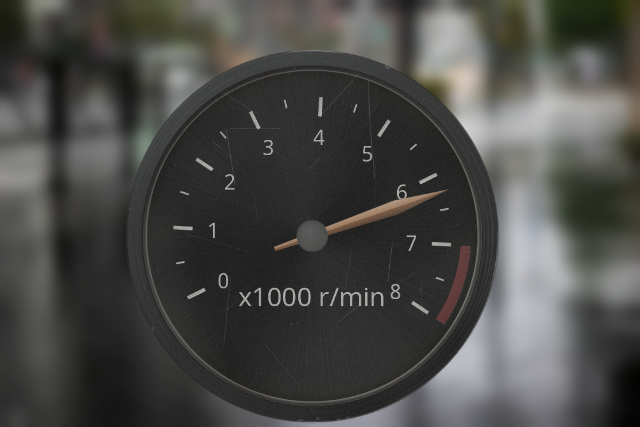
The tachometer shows 6250 rpm
